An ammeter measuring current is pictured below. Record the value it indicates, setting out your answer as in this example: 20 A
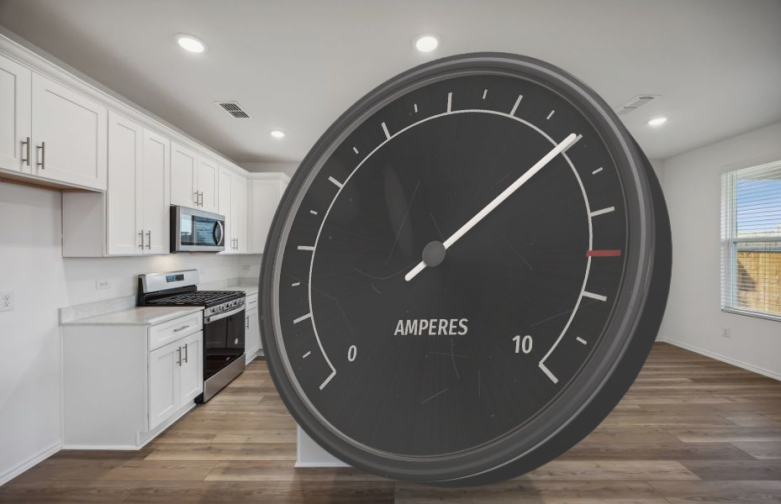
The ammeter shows 7 A
